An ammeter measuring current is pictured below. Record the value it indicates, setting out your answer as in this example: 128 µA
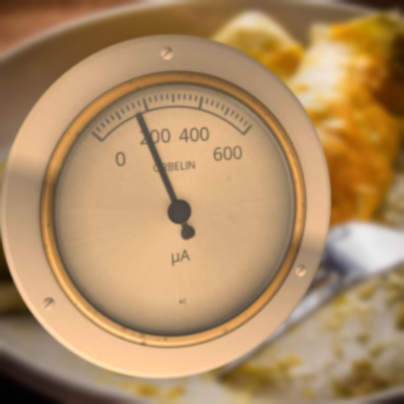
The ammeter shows 160 µA
